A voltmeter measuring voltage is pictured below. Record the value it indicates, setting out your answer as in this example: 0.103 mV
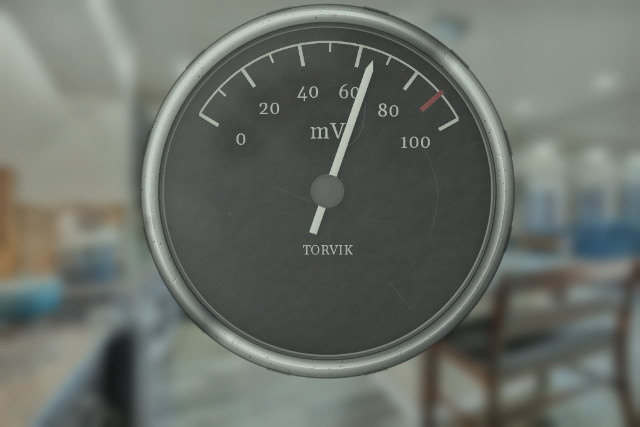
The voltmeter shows 65 mV
